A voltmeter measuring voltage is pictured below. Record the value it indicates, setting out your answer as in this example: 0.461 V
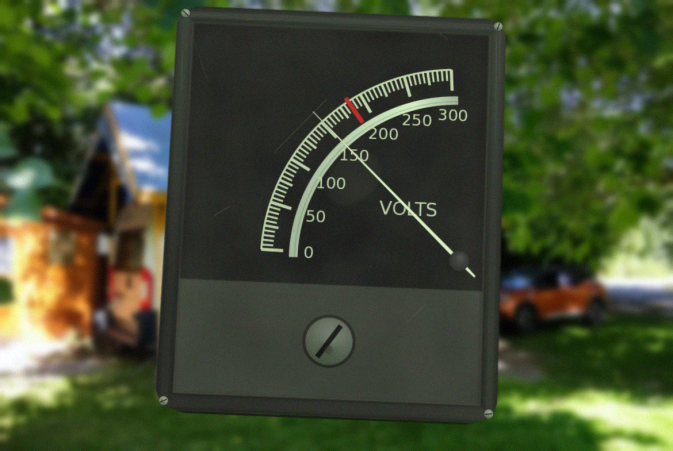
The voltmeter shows 150 V
